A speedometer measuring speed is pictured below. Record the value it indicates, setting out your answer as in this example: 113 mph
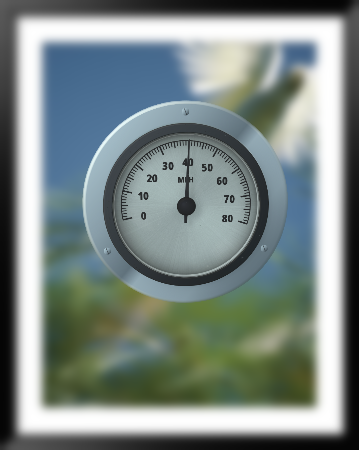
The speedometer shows 40 mph
